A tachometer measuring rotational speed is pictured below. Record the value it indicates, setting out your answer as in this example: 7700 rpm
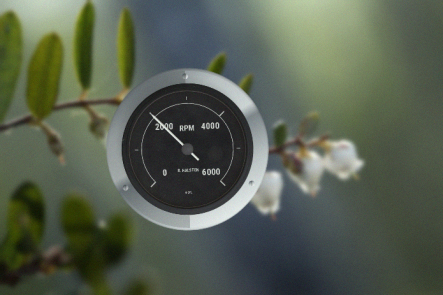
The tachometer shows 2000 rpm
